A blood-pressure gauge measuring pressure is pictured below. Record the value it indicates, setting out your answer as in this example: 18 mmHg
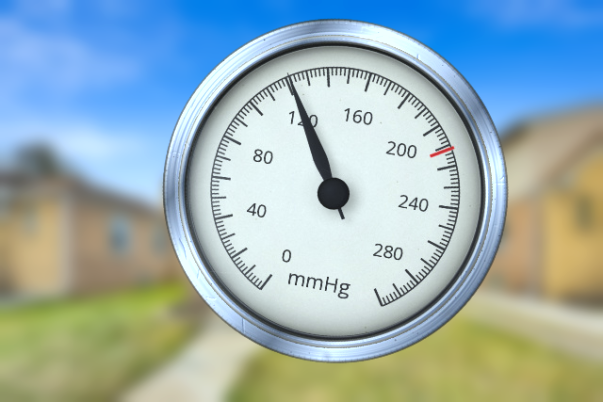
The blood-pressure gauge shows 122 mmHg
